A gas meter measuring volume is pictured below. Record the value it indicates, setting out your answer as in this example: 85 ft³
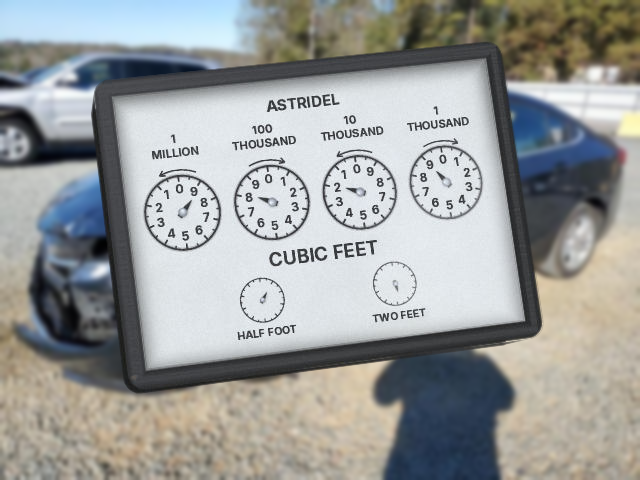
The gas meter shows 881900 ft³
